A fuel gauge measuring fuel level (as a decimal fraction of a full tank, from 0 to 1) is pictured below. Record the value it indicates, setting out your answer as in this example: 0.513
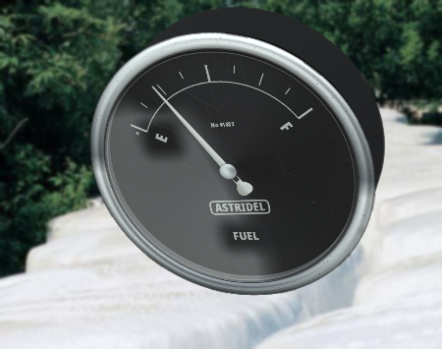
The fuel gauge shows 0.25
